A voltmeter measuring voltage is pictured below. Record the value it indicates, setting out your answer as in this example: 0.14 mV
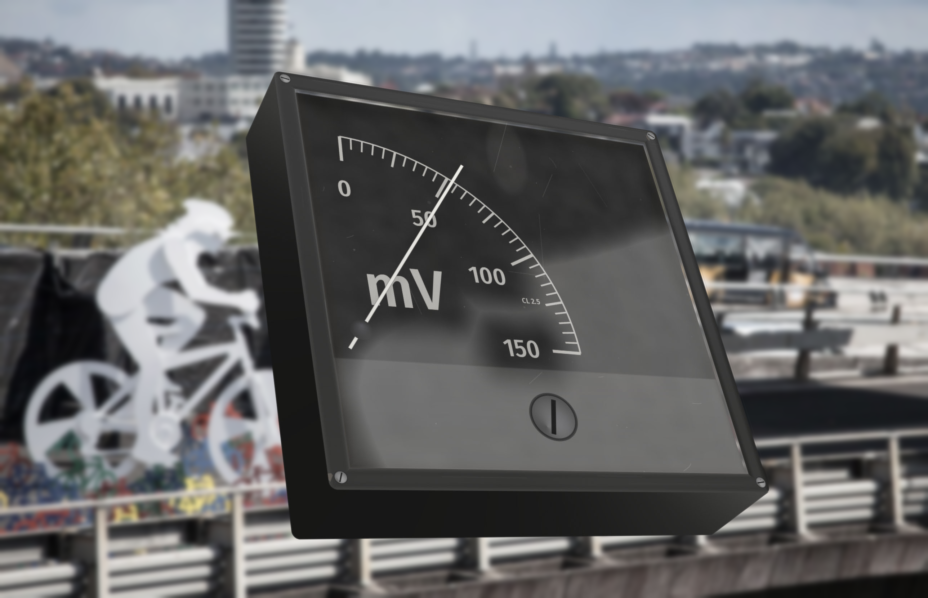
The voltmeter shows 52.5 mV
